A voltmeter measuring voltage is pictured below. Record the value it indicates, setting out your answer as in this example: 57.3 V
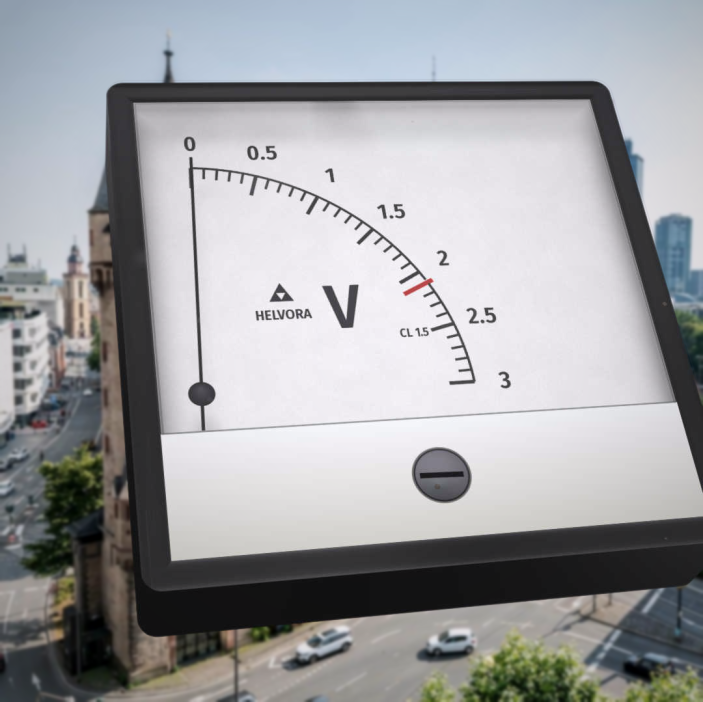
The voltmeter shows 0 V
